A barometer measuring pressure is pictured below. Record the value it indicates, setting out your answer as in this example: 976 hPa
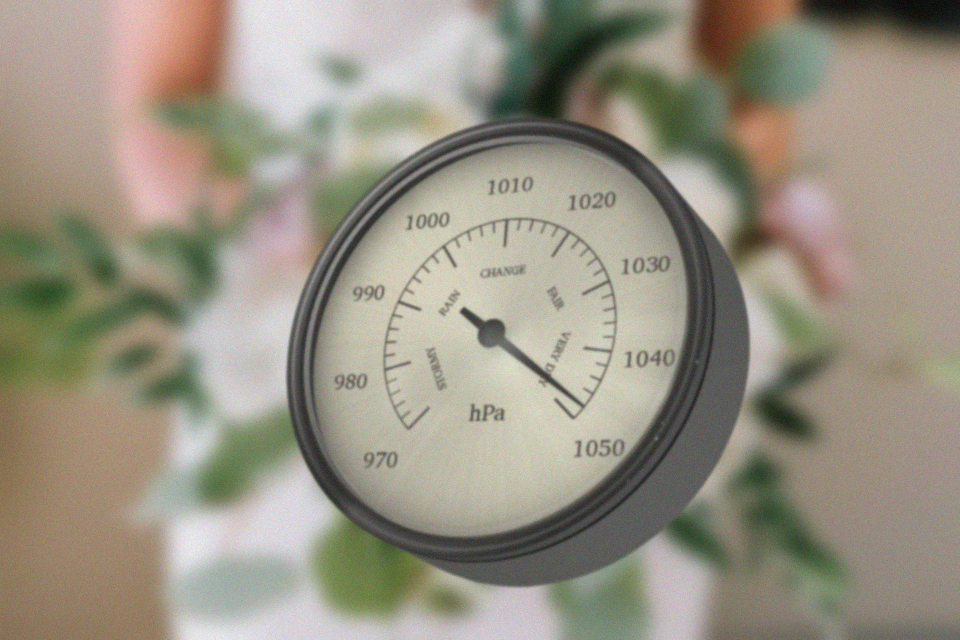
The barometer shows 1048 hPa
